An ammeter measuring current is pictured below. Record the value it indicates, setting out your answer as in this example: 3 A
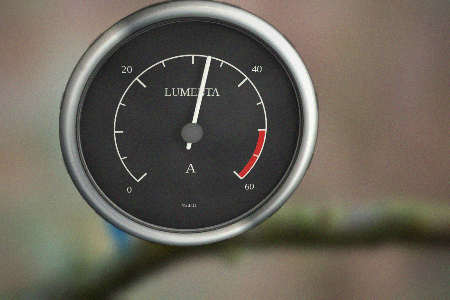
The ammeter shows 32.5 A
